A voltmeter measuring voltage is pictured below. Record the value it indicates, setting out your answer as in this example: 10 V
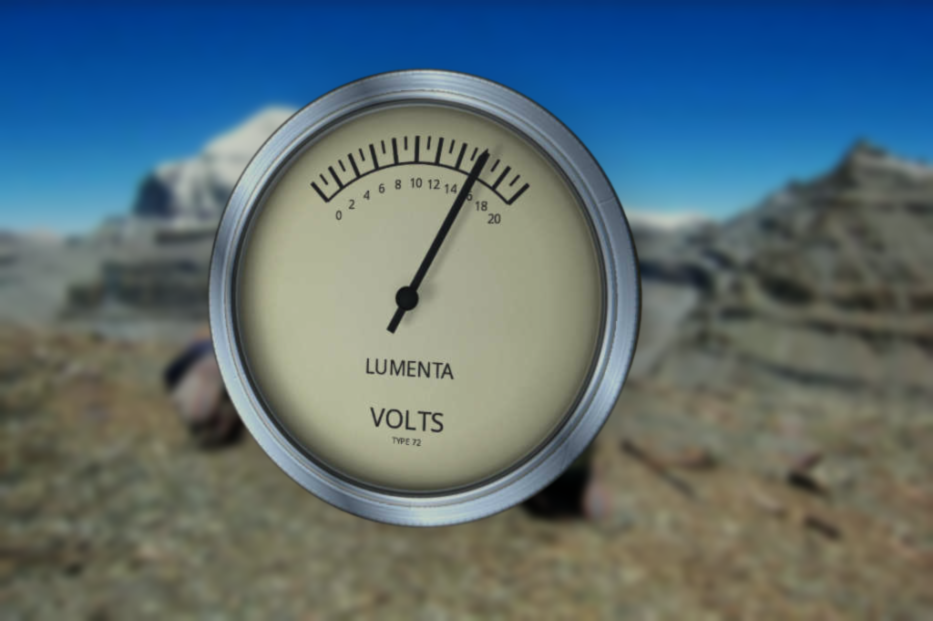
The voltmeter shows 16 V
